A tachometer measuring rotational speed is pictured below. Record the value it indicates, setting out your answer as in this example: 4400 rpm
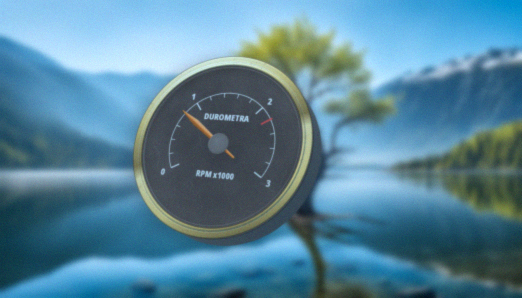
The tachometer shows 800 rpm
